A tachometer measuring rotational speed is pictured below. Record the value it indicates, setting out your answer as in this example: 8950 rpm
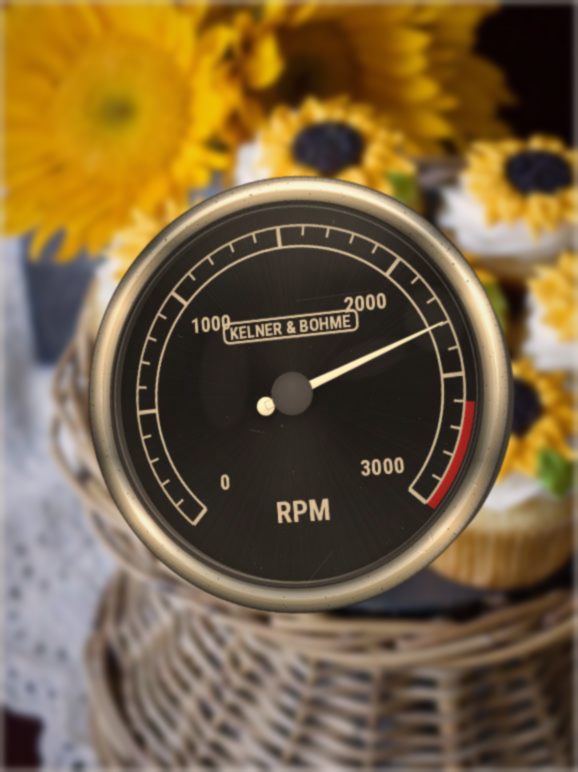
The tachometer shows 2300 rpm
